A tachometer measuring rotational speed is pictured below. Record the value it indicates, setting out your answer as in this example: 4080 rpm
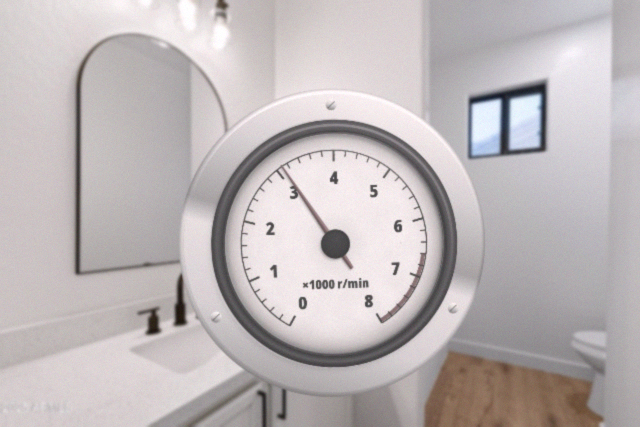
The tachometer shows 3100 rpm
